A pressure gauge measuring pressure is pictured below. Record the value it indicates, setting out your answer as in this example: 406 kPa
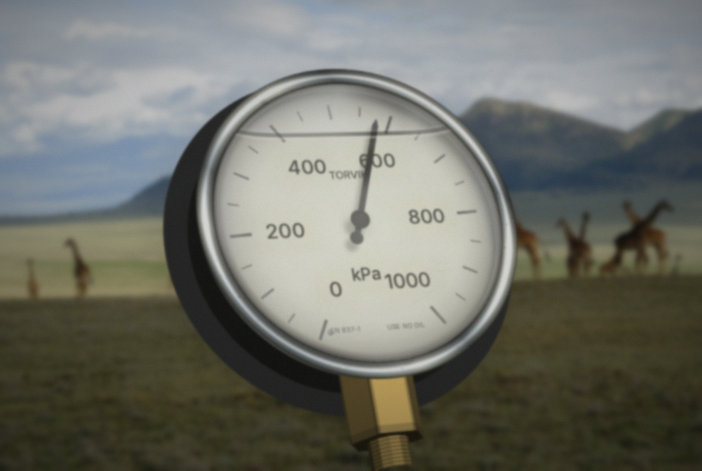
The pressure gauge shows 575 kPa
